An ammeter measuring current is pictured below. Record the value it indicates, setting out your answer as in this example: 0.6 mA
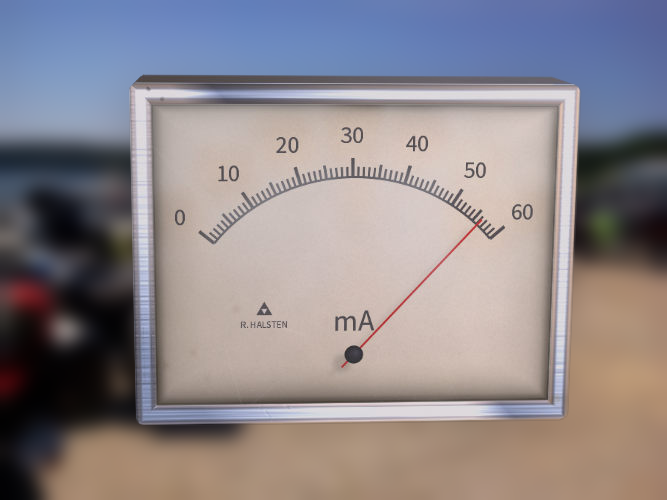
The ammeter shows 56 mA
